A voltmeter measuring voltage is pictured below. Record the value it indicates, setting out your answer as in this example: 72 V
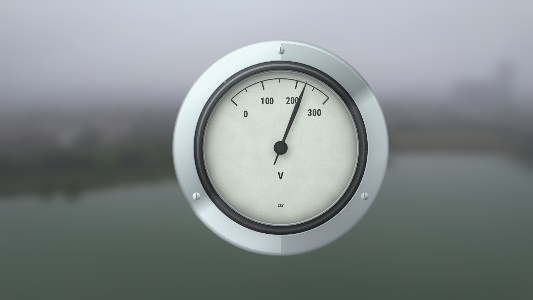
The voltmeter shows 225 V
